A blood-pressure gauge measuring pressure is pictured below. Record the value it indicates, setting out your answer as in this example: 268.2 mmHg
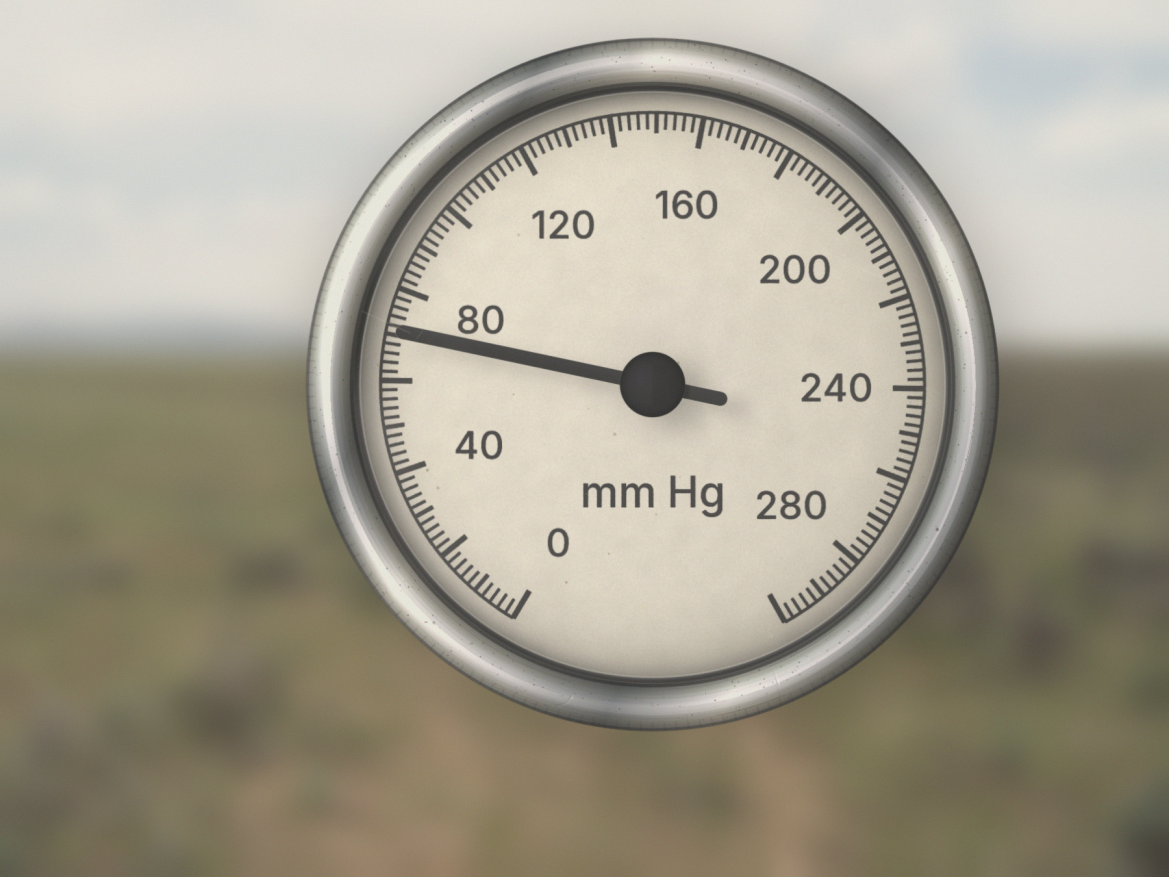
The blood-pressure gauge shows 71 mmHg
